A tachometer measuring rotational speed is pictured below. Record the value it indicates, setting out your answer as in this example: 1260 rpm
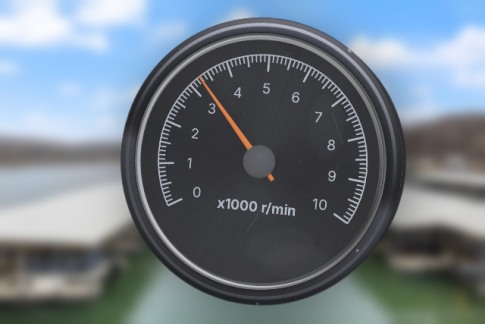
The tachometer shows 3300 rpm
